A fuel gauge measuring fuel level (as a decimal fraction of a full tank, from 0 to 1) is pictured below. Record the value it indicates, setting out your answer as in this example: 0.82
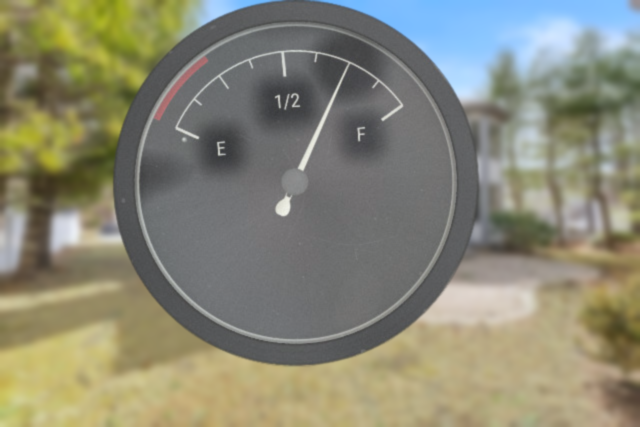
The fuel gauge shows 0.75
